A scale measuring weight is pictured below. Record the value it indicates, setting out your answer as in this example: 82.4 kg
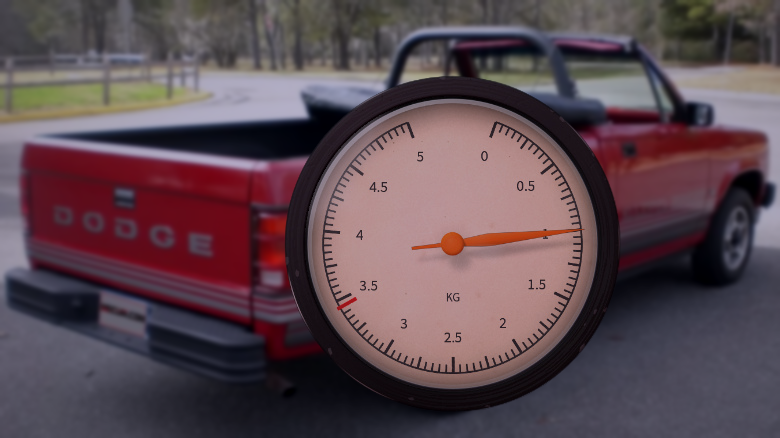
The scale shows 1 kg
